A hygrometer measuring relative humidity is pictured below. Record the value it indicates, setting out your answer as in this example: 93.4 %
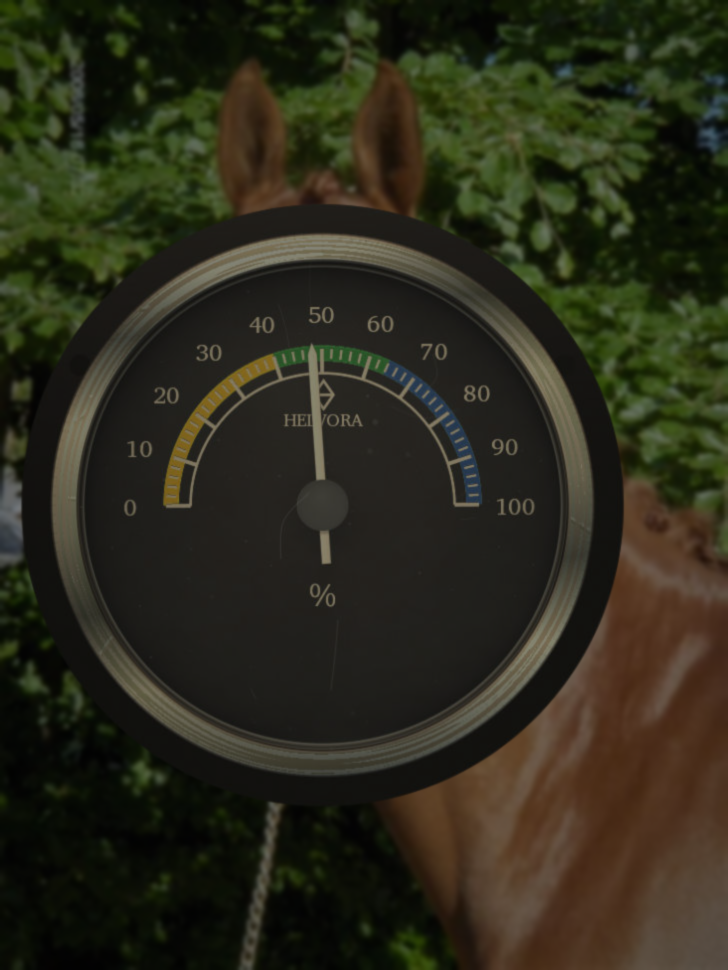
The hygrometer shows 48 %
